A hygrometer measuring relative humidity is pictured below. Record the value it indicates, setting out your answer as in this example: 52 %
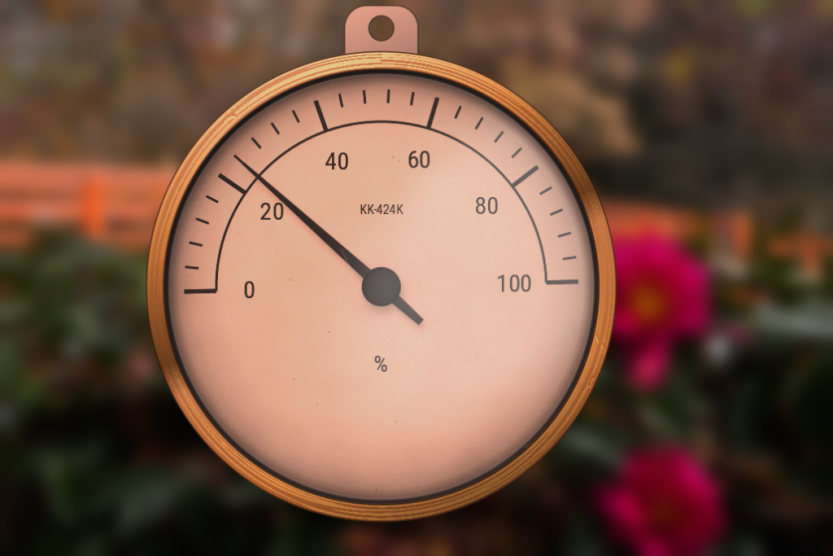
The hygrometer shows 24 %
